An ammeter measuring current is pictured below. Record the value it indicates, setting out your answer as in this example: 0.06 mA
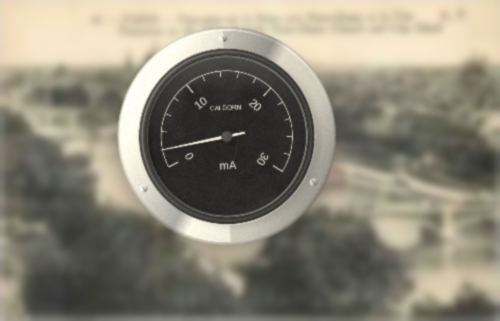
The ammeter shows 2 mA
